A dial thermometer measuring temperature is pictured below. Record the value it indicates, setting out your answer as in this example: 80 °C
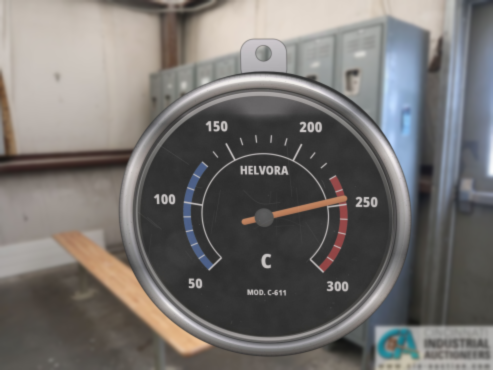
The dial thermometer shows 245 °C
